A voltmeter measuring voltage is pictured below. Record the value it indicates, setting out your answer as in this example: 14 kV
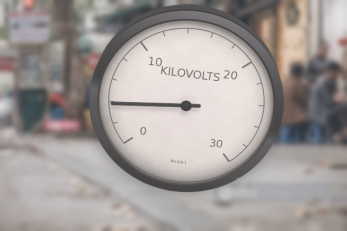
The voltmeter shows 4 kV
